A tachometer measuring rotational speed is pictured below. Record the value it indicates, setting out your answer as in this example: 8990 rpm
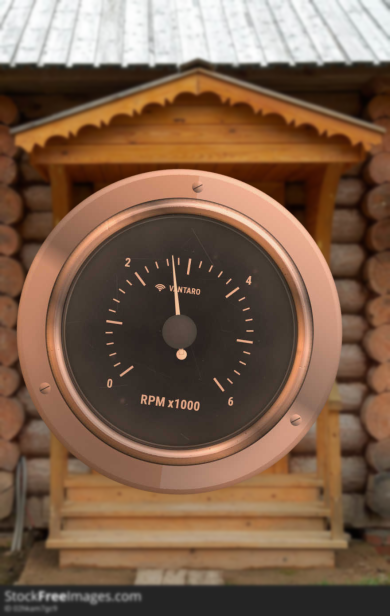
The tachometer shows 2700 rpm
